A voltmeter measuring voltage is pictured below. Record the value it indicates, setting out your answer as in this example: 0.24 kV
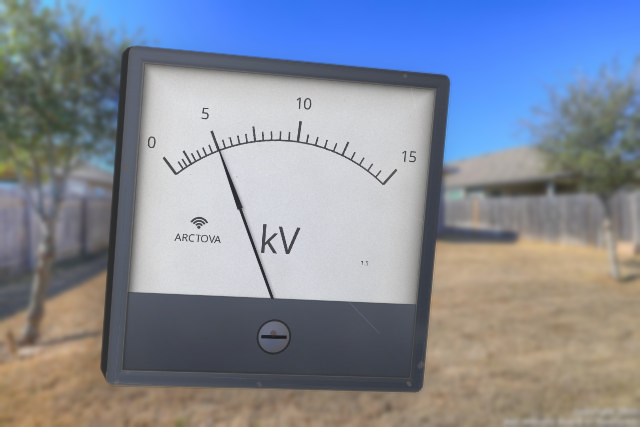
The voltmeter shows 5 kV
